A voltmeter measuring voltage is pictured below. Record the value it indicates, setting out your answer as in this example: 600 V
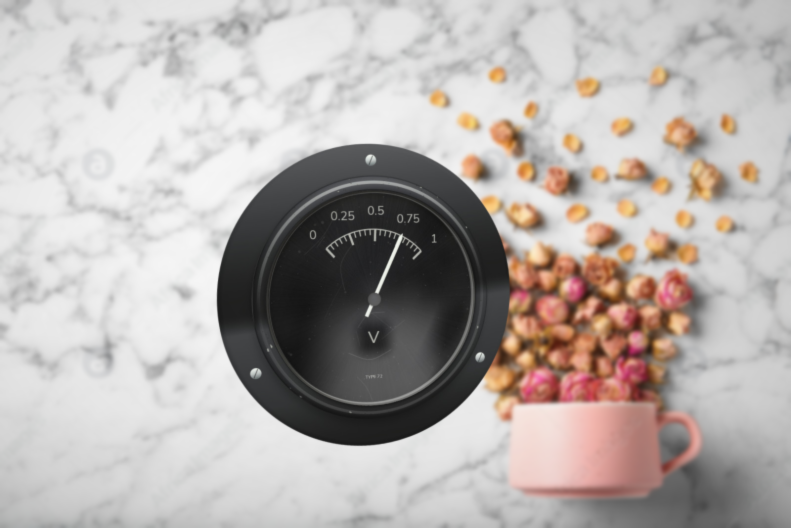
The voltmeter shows 0.75 V
